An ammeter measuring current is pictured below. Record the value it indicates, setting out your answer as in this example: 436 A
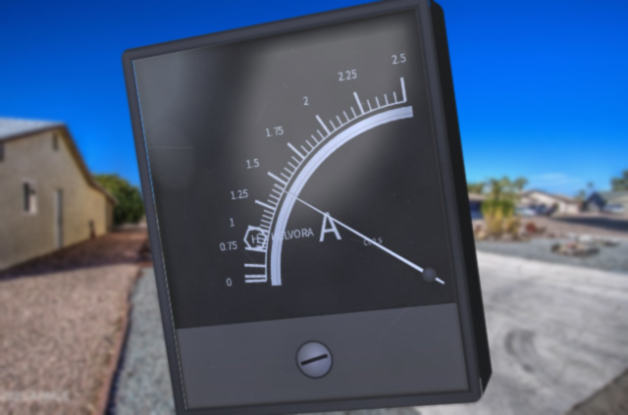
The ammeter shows 1.45 A
